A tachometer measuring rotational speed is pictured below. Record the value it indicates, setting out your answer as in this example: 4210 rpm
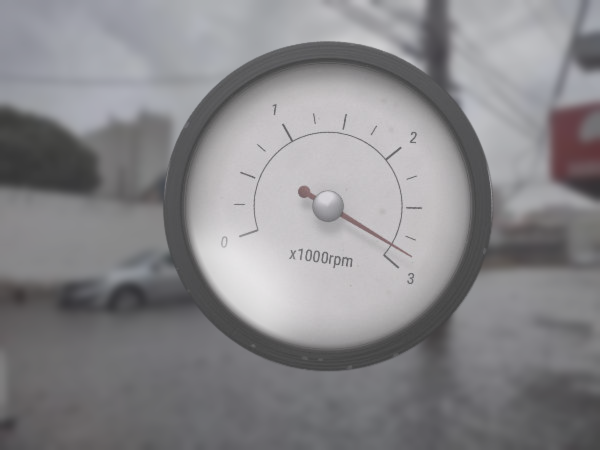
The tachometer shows 2875 rpm
